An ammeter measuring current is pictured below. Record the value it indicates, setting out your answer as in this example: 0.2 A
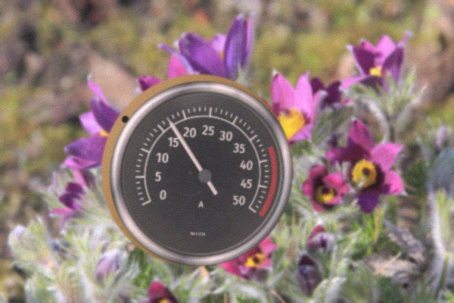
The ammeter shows 17 A
